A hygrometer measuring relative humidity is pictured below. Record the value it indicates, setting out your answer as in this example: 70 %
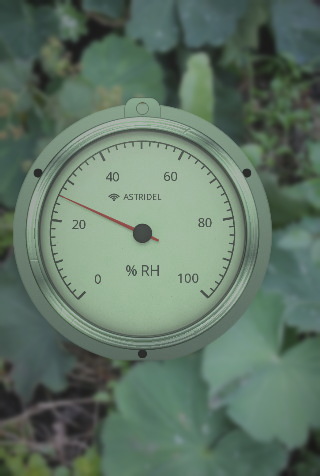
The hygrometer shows 26 %
